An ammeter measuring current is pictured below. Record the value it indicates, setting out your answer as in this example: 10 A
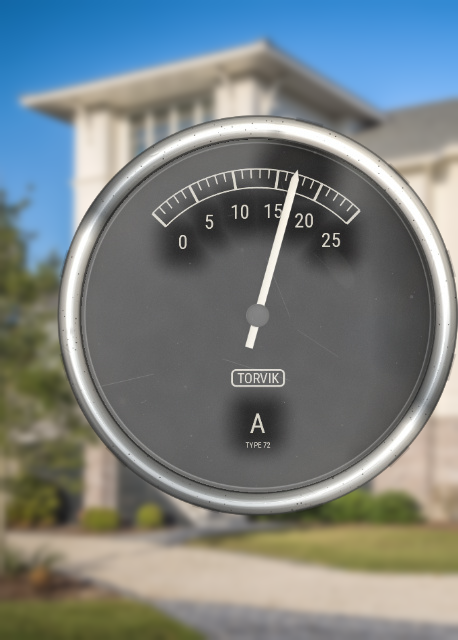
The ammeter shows 17 A
